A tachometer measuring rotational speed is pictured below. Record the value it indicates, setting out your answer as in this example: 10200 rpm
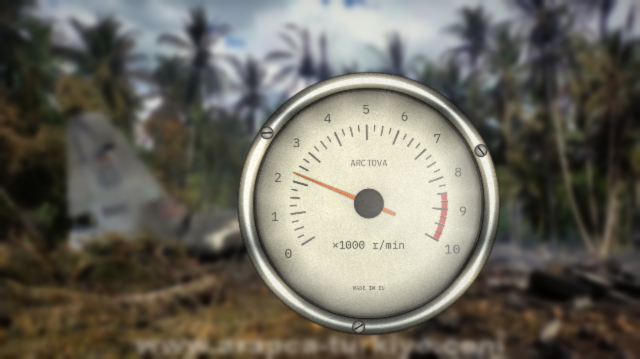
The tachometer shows 2250 rpm
